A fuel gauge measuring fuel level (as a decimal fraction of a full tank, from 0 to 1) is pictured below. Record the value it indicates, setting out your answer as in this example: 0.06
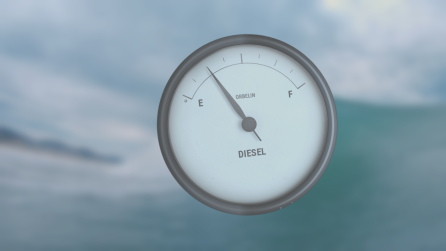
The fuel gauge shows 0.25
